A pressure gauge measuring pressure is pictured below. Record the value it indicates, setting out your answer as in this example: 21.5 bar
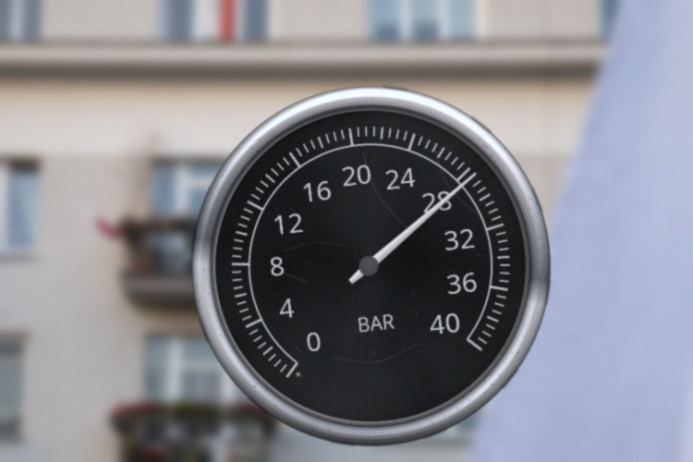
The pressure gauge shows 28.5 bar
